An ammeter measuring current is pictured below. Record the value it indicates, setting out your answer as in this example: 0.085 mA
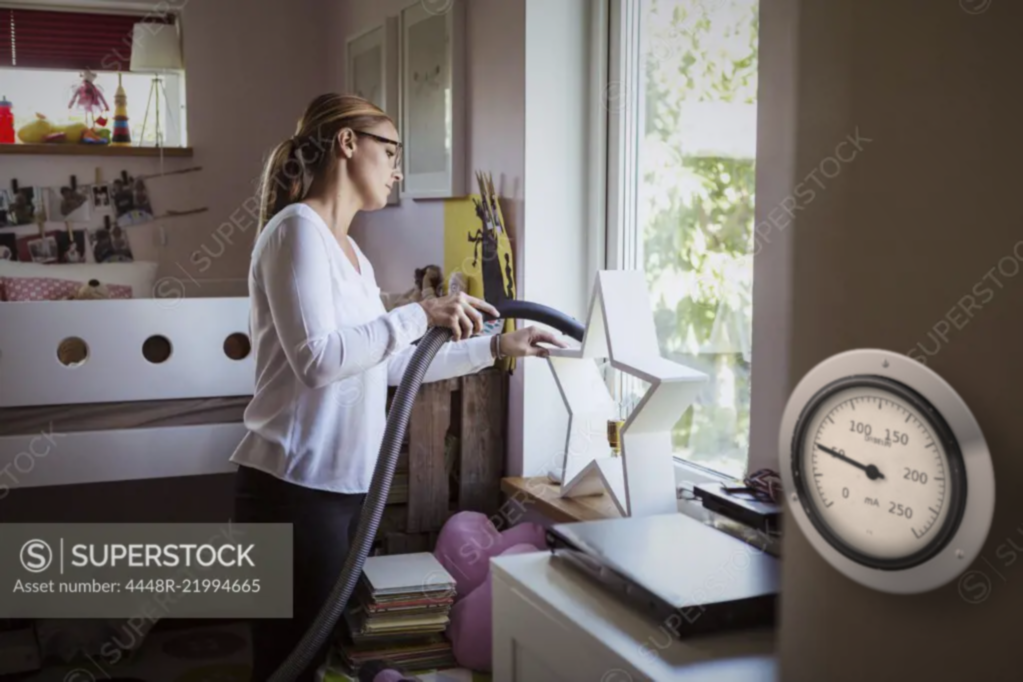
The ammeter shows 50 mA
